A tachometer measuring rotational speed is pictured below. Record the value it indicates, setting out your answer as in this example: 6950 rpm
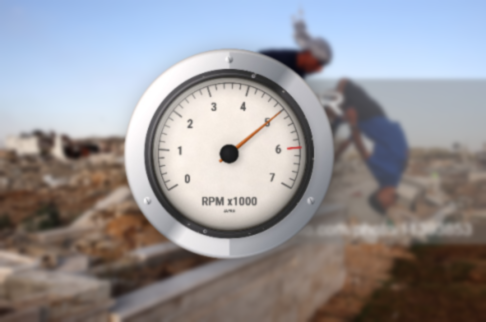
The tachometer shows 5000 rpm
